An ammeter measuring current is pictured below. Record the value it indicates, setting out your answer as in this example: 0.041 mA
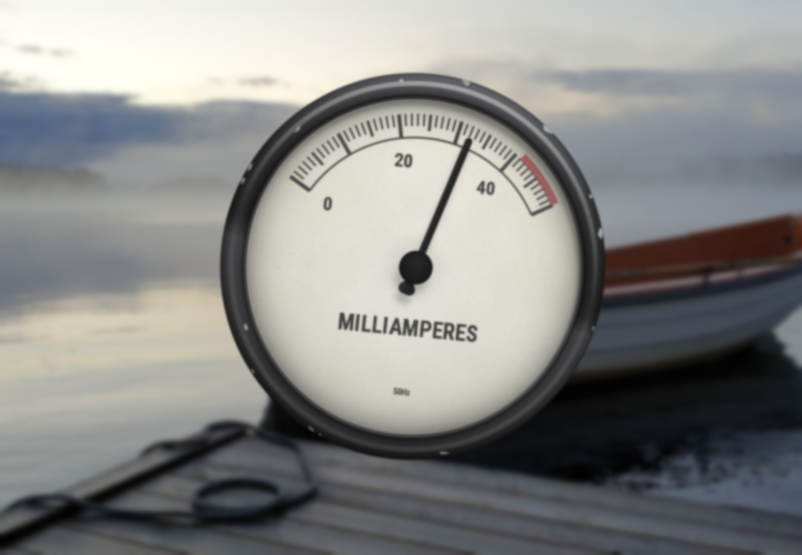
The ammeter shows 32 mA
